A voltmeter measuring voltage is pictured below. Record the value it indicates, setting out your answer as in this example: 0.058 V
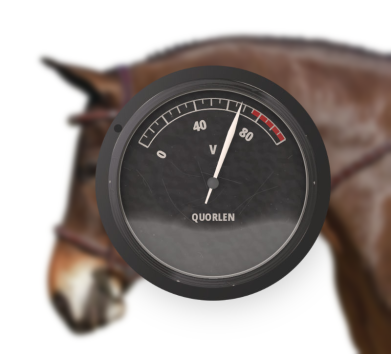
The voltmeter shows 67.5 V
